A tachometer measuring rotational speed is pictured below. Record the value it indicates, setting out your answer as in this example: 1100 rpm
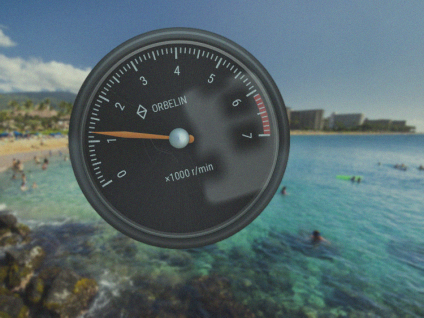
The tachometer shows 1200 rpm
